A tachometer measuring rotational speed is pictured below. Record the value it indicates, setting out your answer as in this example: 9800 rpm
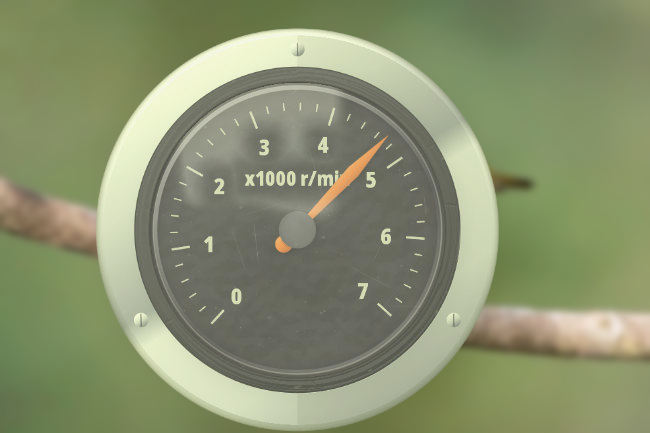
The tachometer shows 4700 rpm
